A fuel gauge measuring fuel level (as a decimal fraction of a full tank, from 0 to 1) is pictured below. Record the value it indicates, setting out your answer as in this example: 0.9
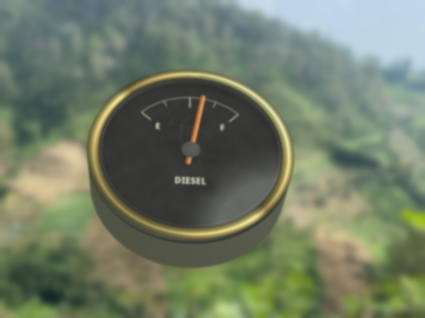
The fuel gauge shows 0.625
